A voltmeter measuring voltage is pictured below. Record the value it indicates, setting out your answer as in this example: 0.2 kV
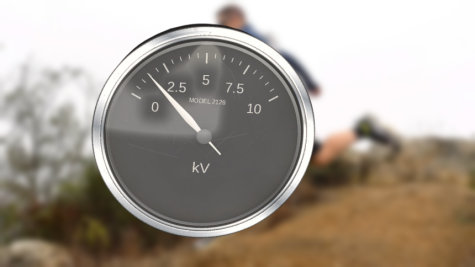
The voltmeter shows 1.5 kV
